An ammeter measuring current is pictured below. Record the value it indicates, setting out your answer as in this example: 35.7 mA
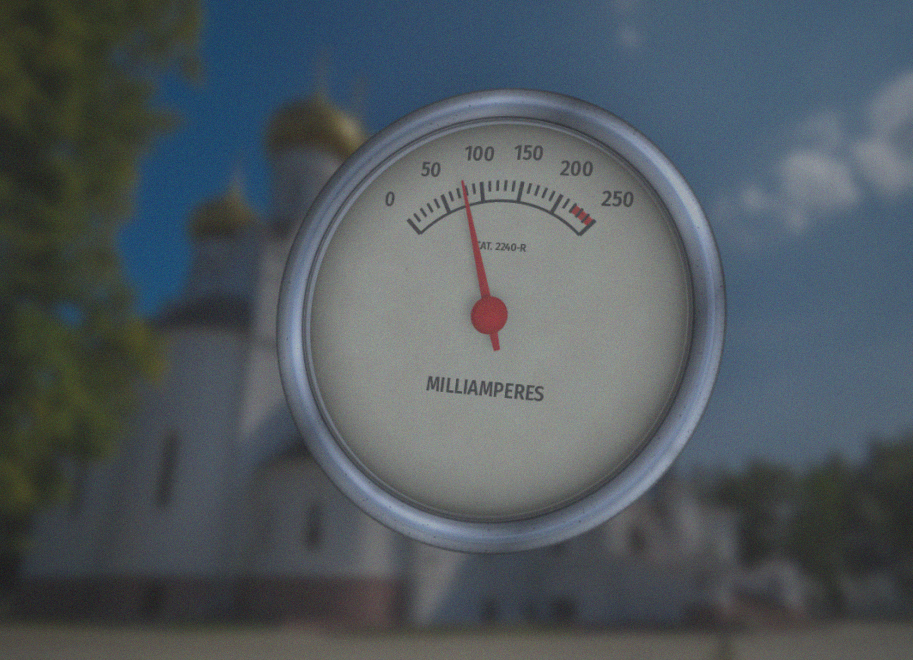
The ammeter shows 80 mA
